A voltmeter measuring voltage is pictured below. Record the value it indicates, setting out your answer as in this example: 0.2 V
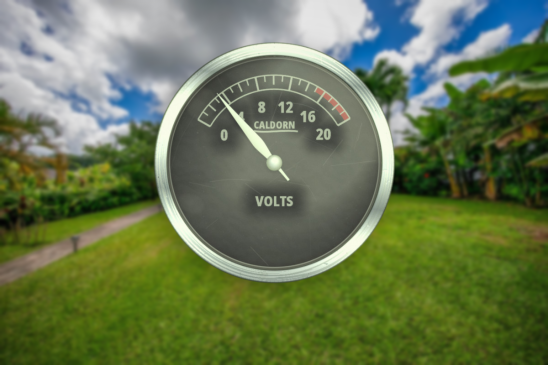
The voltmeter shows 3.5 V
